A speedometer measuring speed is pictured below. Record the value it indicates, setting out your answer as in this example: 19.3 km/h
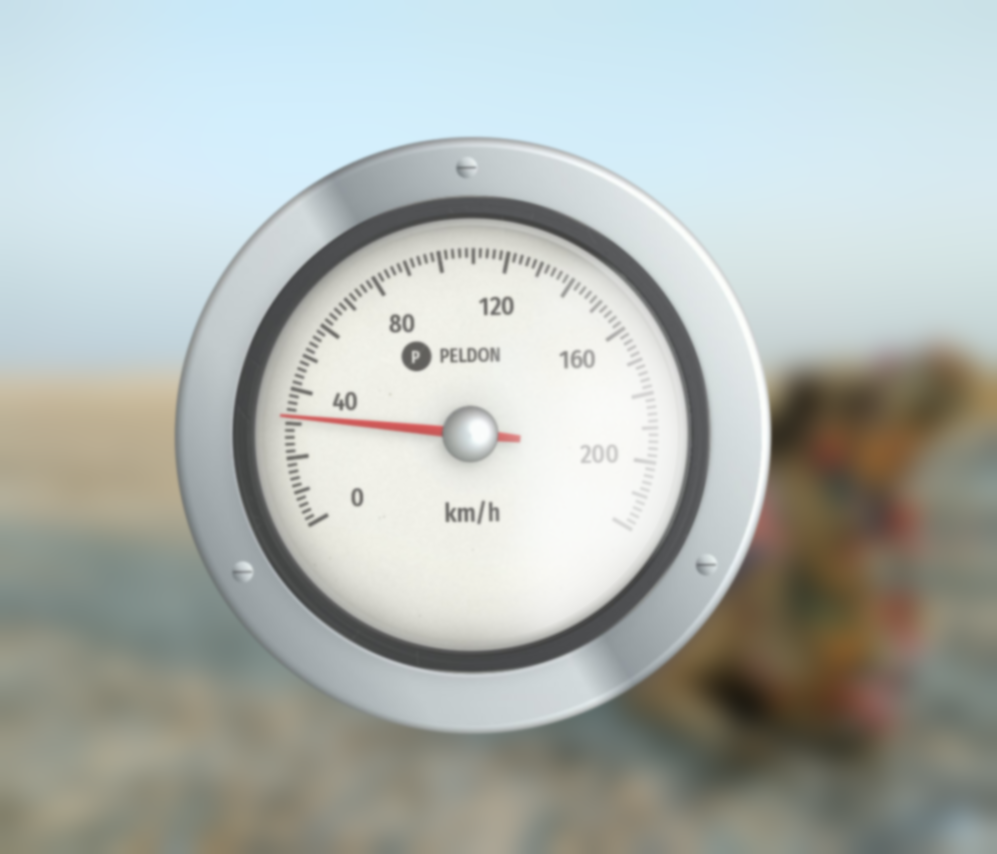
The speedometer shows 32 km/h
